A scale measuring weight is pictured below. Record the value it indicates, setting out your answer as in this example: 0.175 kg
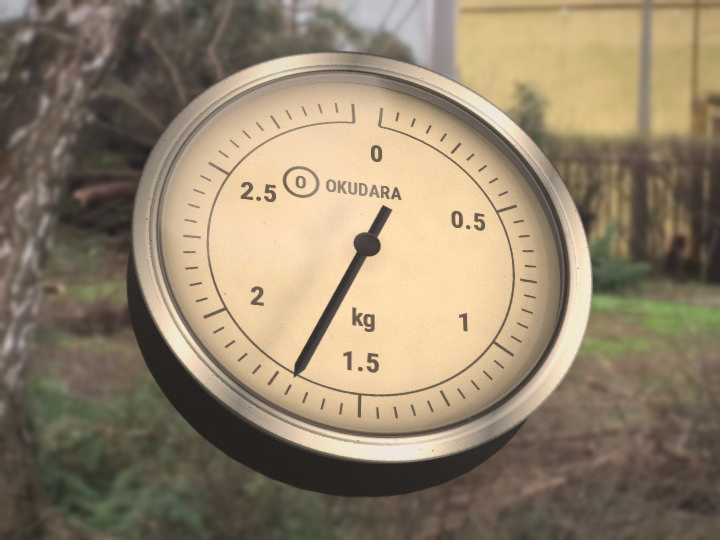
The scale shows 1.7 kg
